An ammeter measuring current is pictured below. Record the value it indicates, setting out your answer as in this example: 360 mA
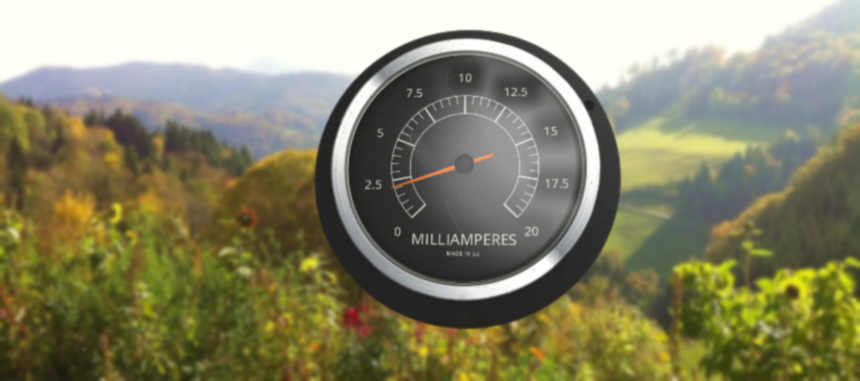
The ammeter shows 2 mA
